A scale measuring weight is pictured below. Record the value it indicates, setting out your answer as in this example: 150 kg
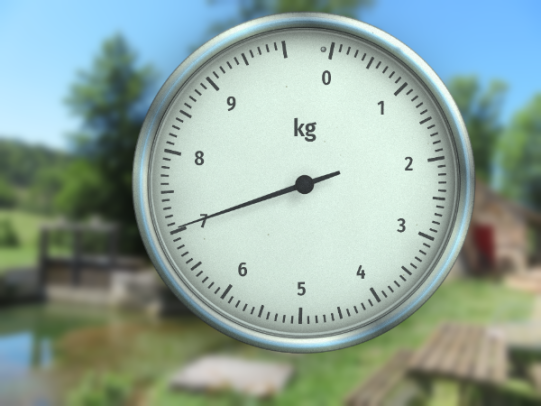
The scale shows 7.05 kg
